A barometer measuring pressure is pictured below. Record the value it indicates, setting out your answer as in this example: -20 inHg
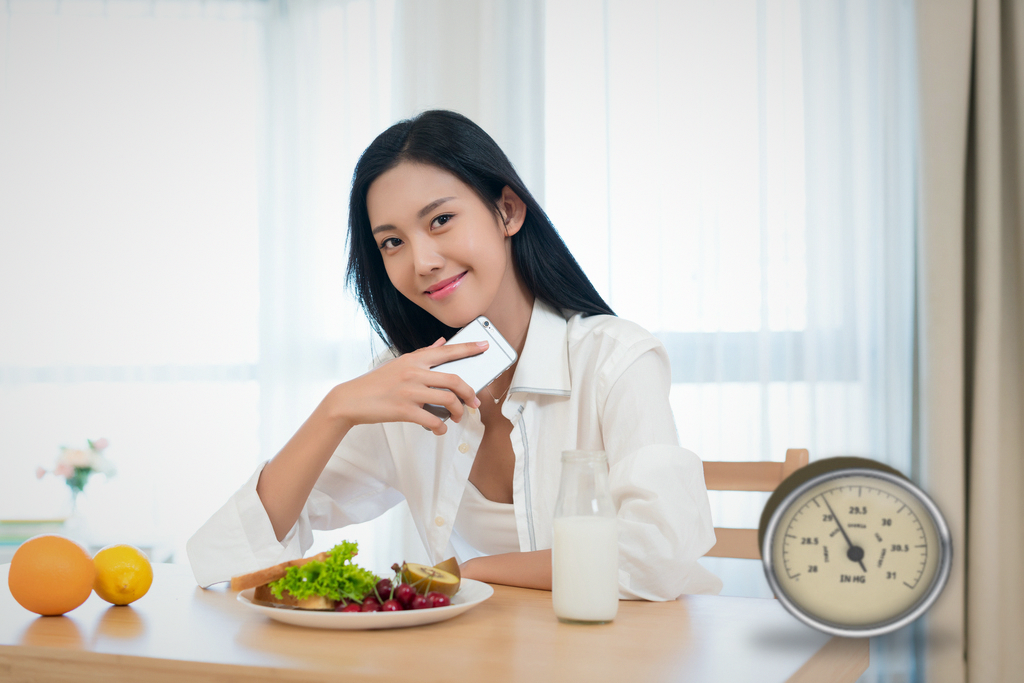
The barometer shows 29.1 inHg
